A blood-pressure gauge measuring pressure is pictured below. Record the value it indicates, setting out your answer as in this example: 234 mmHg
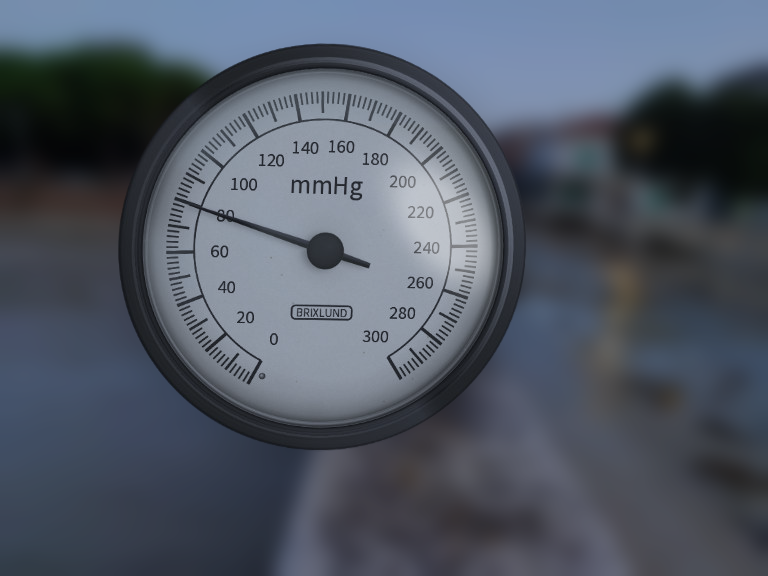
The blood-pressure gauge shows 80 mmHg
